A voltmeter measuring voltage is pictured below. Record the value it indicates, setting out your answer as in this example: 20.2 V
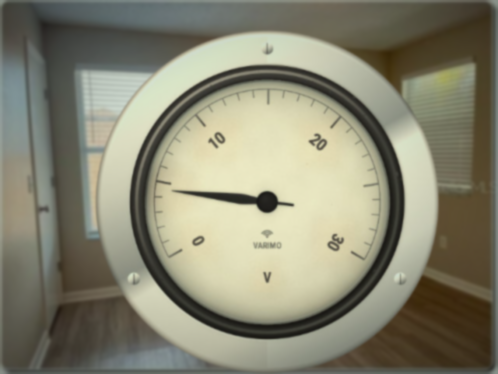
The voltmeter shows 4.5 V
